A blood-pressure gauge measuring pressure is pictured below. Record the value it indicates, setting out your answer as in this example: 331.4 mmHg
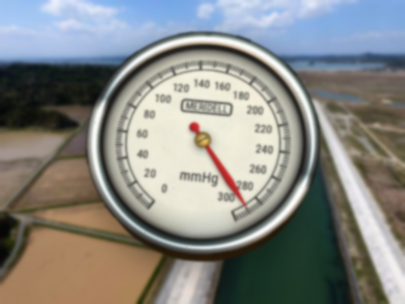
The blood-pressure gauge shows 290 mmHg
